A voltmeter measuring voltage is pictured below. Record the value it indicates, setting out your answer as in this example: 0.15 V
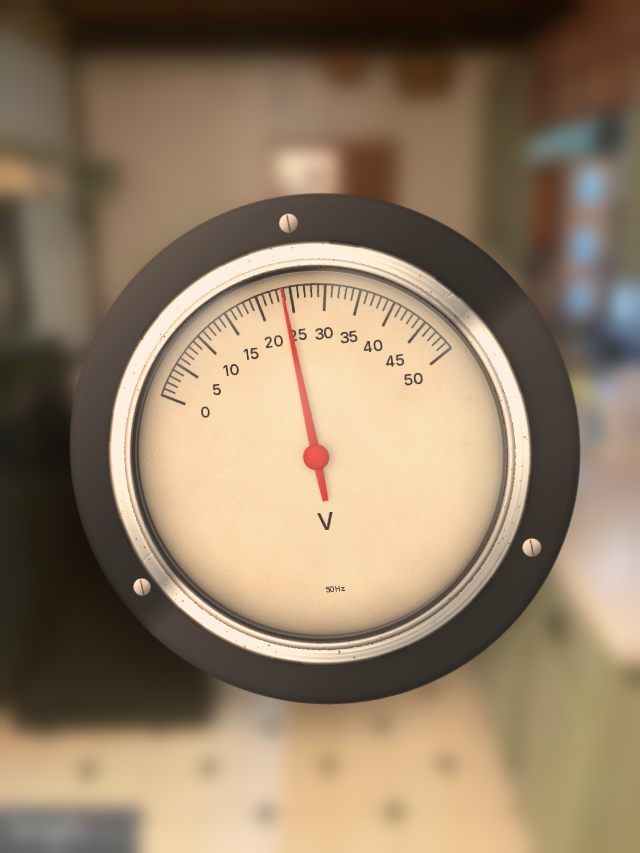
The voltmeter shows 24 V
